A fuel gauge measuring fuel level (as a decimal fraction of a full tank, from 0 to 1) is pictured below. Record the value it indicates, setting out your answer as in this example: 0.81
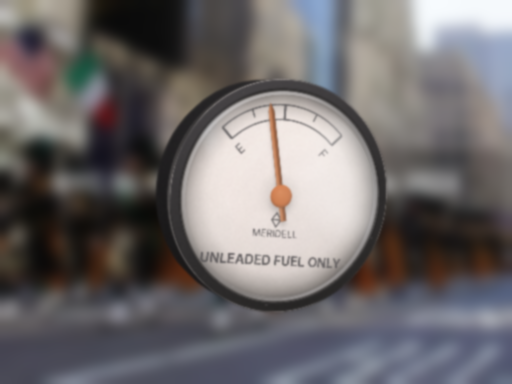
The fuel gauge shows 0.375
